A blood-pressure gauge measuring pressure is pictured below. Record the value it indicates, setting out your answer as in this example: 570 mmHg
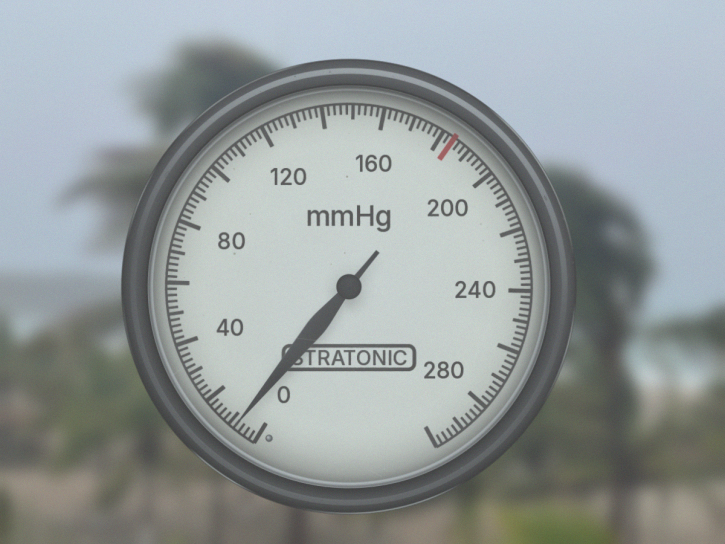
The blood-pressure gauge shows 8 mmHg
